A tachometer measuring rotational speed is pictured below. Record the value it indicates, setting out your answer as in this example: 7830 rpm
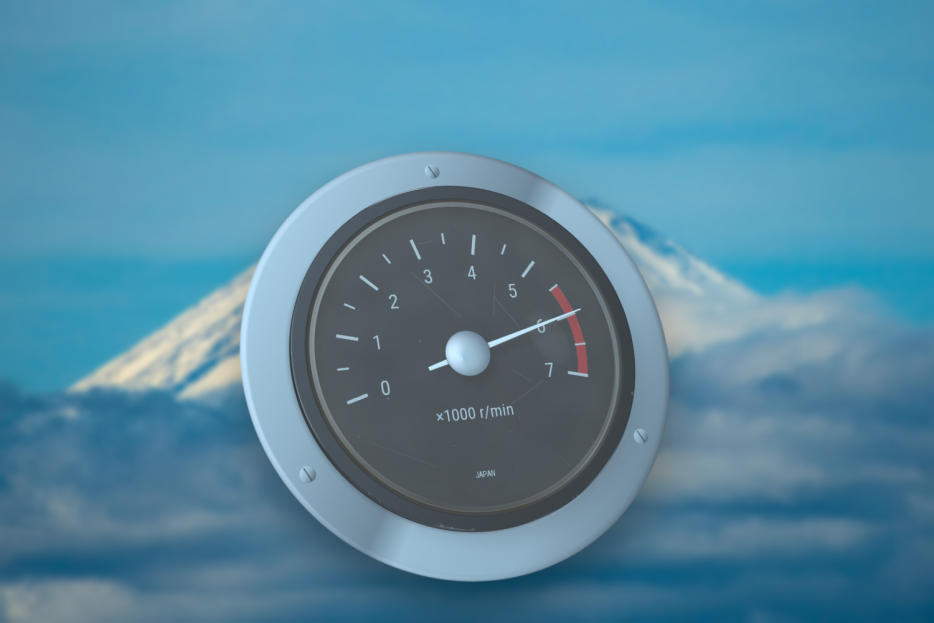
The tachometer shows 6000 rpm
